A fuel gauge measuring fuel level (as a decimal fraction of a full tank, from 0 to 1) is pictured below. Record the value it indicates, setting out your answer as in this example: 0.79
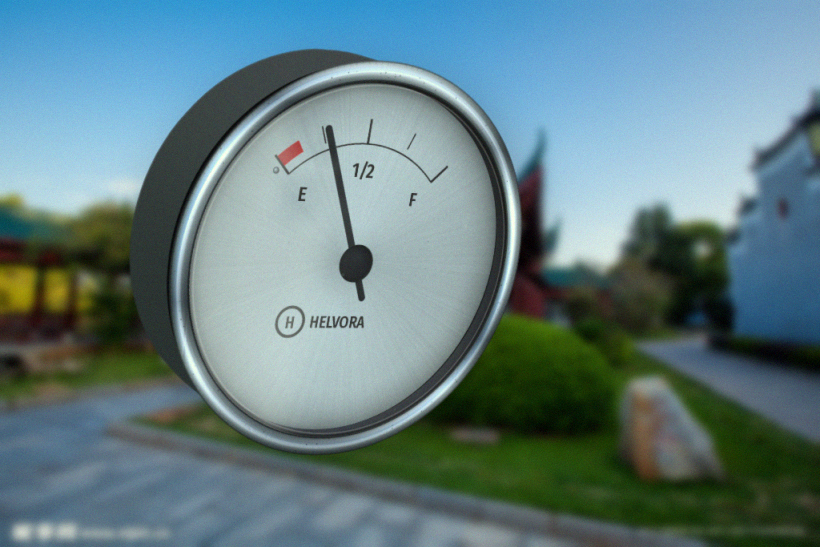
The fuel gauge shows 0.25
